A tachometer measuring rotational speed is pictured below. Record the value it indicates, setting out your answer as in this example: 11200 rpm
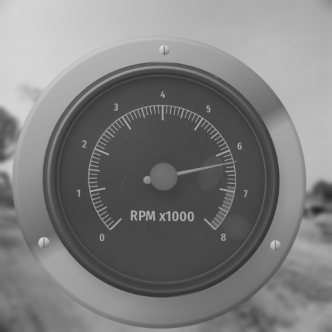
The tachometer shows 6300 rpm
